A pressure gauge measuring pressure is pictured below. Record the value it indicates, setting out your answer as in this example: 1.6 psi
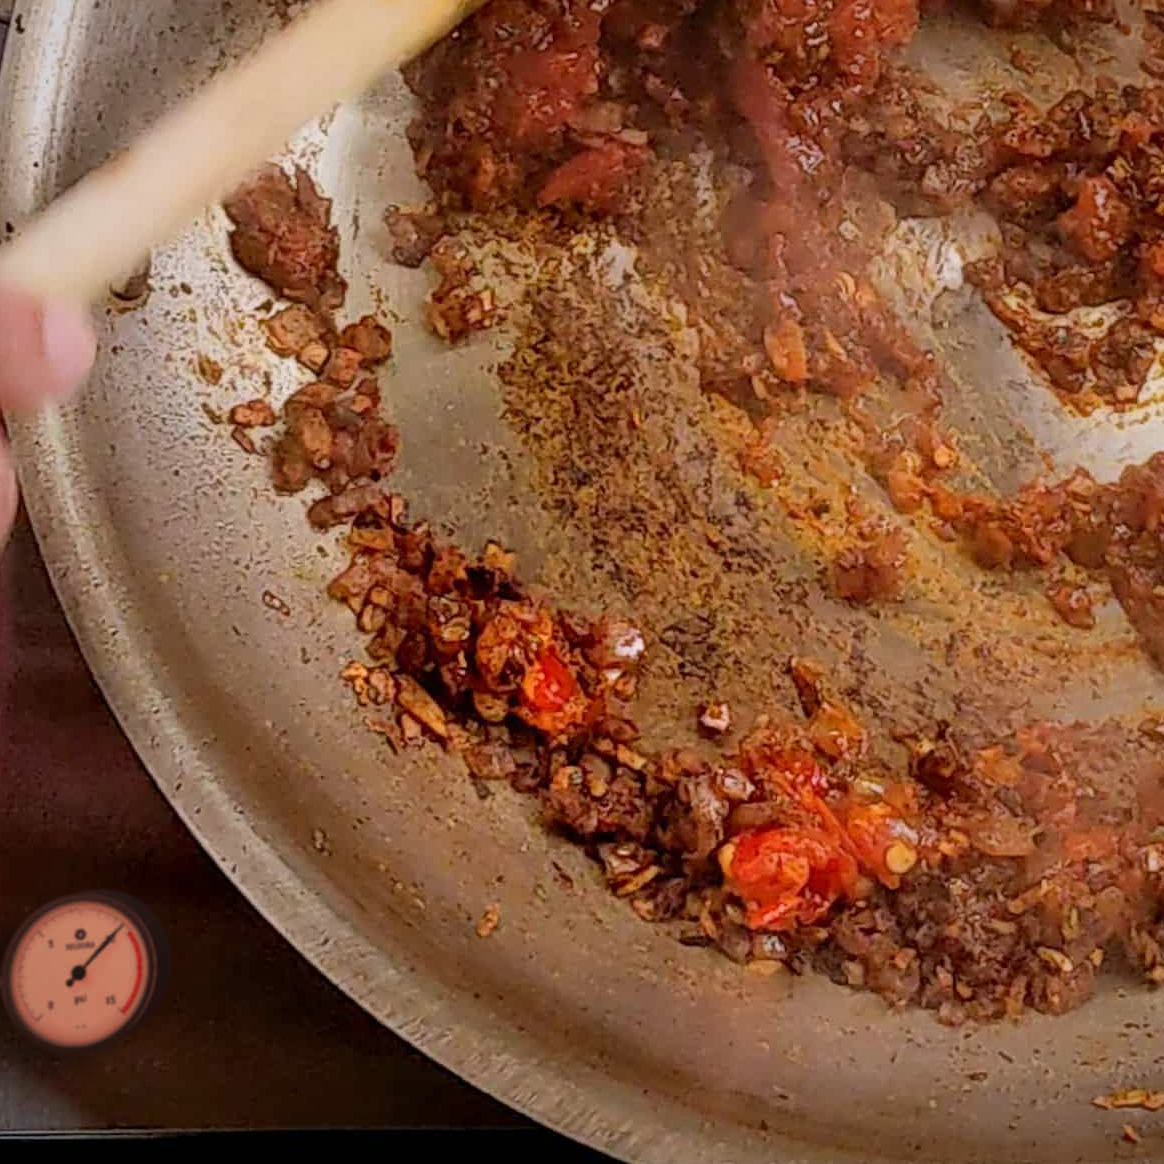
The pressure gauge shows 10 psi
